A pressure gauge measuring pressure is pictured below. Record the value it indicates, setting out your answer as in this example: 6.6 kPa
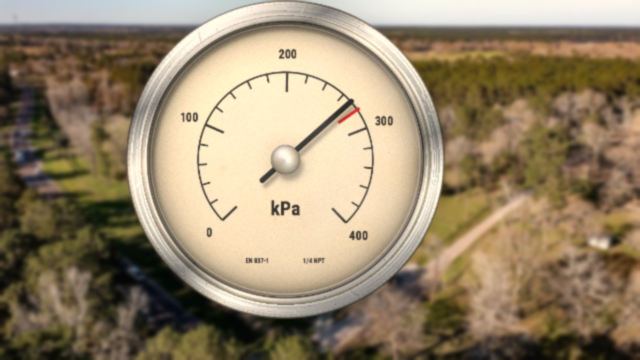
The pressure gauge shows 270 kPa
